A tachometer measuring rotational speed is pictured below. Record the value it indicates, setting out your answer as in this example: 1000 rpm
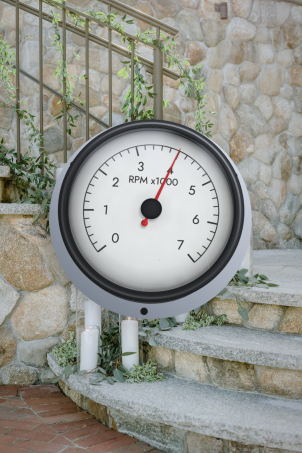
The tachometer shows 4000 rpm
